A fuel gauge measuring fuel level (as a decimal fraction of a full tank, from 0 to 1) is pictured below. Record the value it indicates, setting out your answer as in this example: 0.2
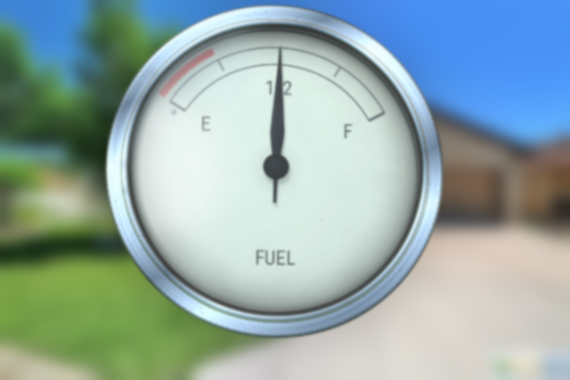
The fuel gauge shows 0.5
